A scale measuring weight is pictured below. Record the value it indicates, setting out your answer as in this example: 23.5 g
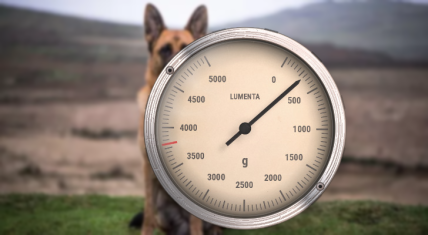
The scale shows 300 g
